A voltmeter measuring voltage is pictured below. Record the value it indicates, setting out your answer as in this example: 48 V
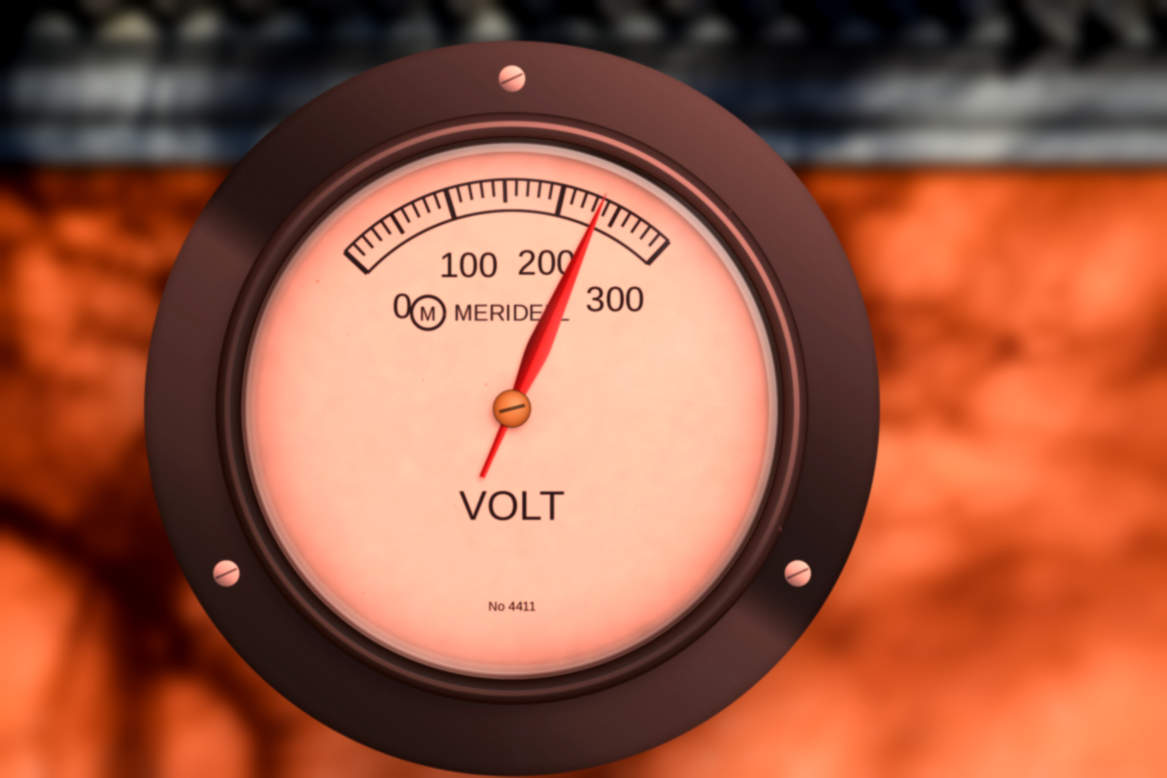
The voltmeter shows 235 V
